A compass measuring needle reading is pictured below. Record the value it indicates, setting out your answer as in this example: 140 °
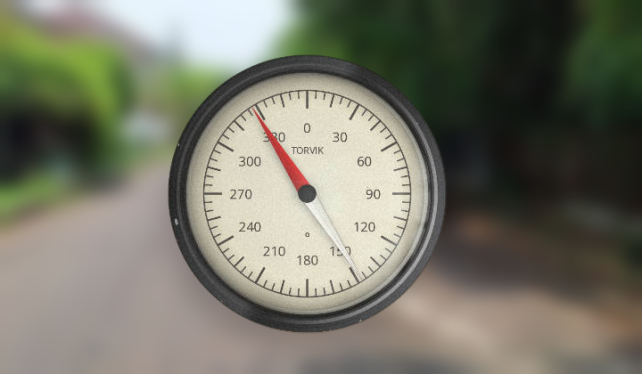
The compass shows 327.5 °
